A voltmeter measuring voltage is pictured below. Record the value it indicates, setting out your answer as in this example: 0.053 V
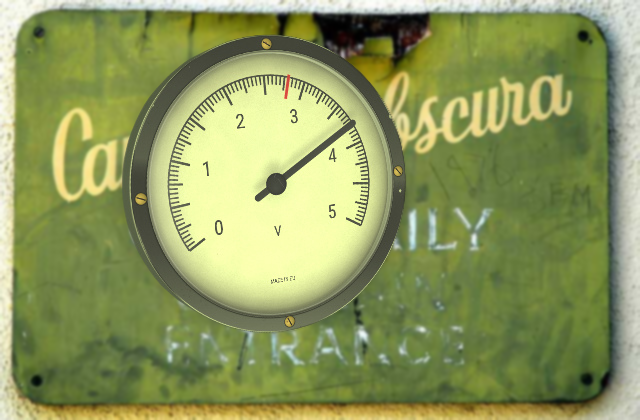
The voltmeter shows 3.75 V
